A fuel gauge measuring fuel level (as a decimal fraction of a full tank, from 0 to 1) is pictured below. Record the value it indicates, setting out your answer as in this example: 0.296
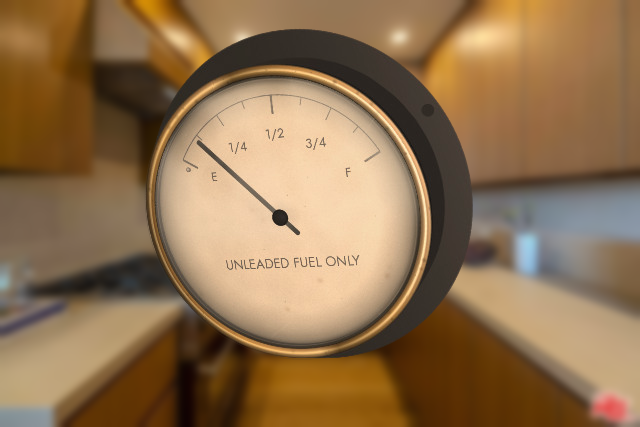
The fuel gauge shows 0.125
